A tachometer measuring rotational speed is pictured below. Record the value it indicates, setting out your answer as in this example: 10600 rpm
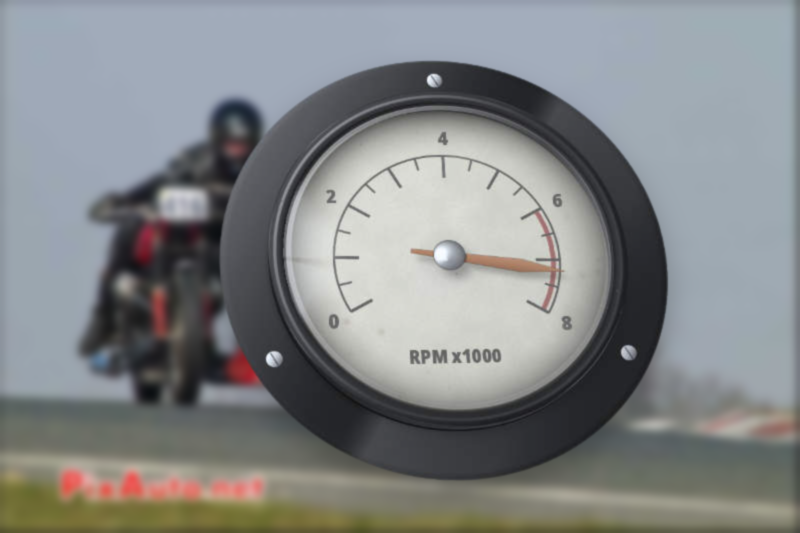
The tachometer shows 7250 rpm
